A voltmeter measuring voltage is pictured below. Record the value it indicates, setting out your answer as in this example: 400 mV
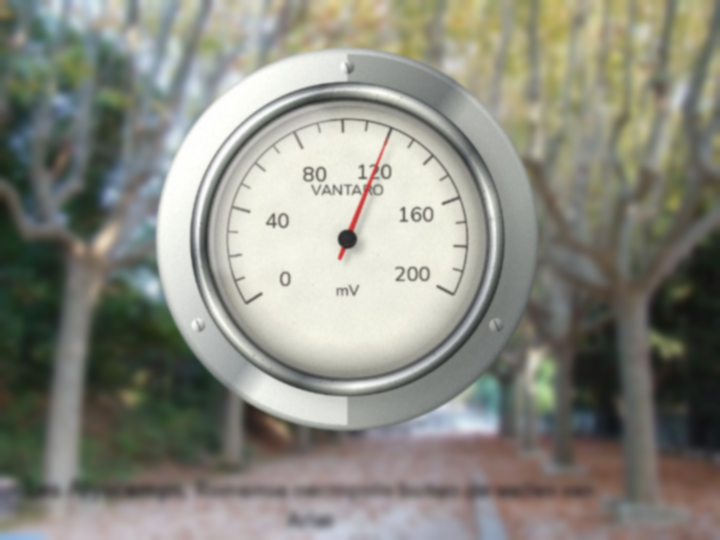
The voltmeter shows 120 mV
